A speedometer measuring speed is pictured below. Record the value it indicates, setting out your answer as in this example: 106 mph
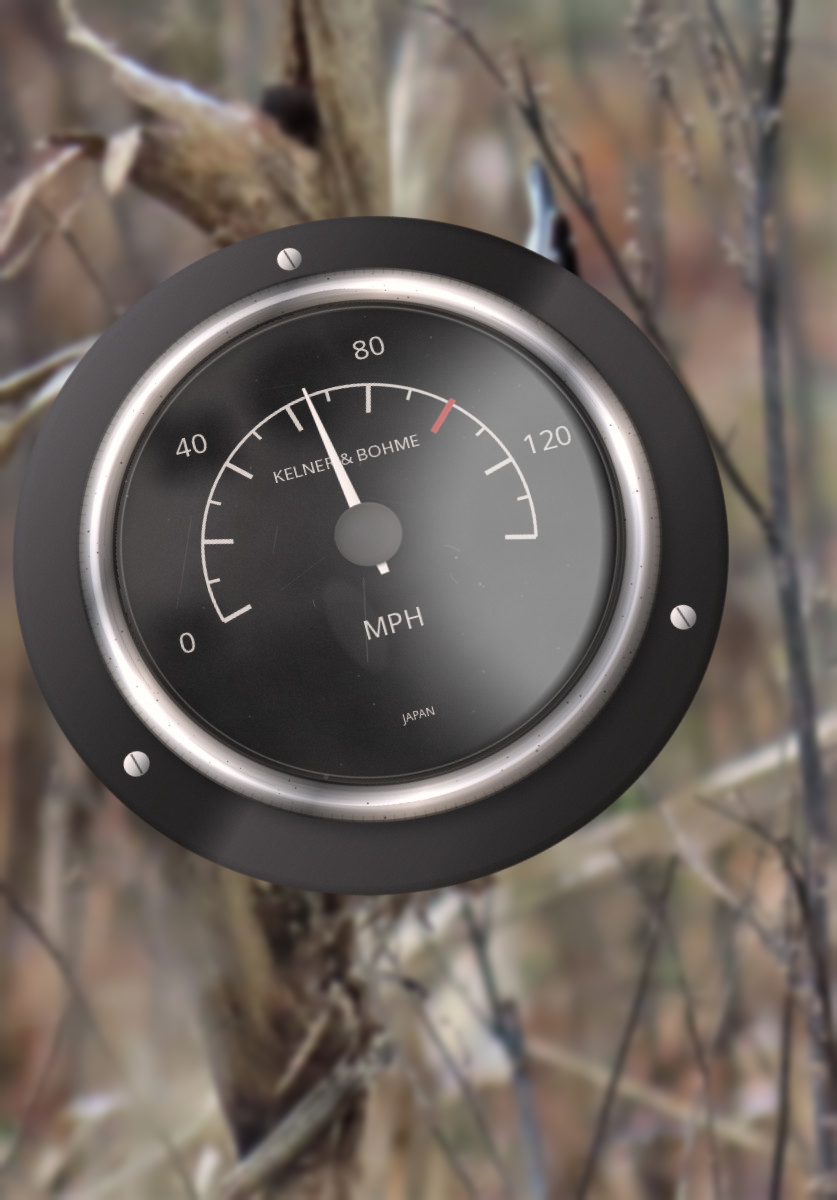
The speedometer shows 65 mph
